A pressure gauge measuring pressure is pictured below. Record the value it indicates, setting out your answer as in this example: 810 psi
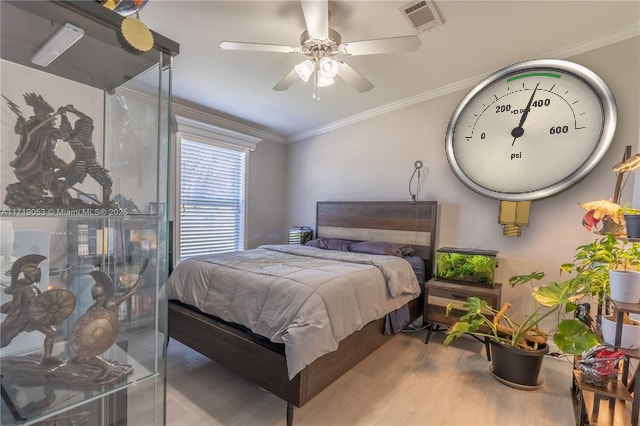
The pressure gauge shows 350 psi
